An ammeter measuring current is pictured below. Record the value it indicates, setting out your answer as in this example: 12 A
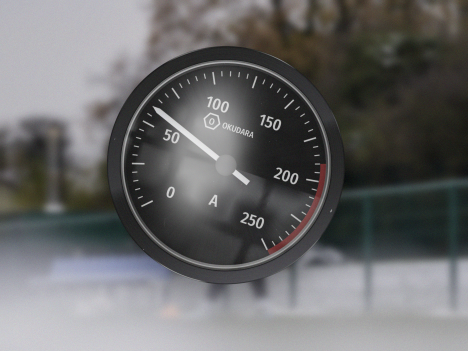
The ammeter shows 60 A
